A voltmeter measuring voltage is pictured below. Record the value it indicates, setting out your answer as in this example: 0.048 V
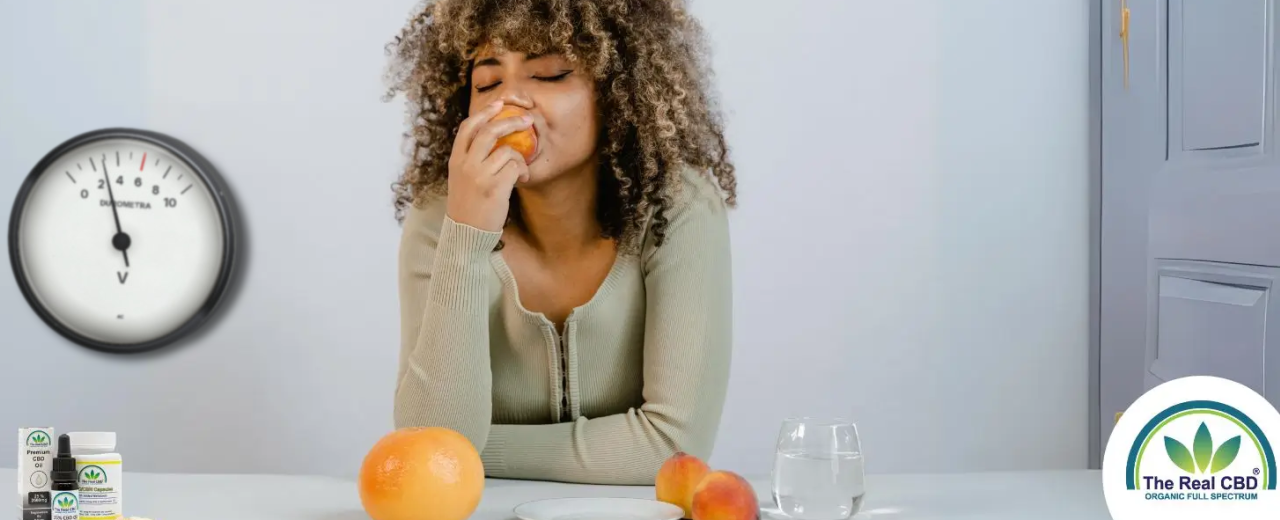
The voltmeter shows 3 V
